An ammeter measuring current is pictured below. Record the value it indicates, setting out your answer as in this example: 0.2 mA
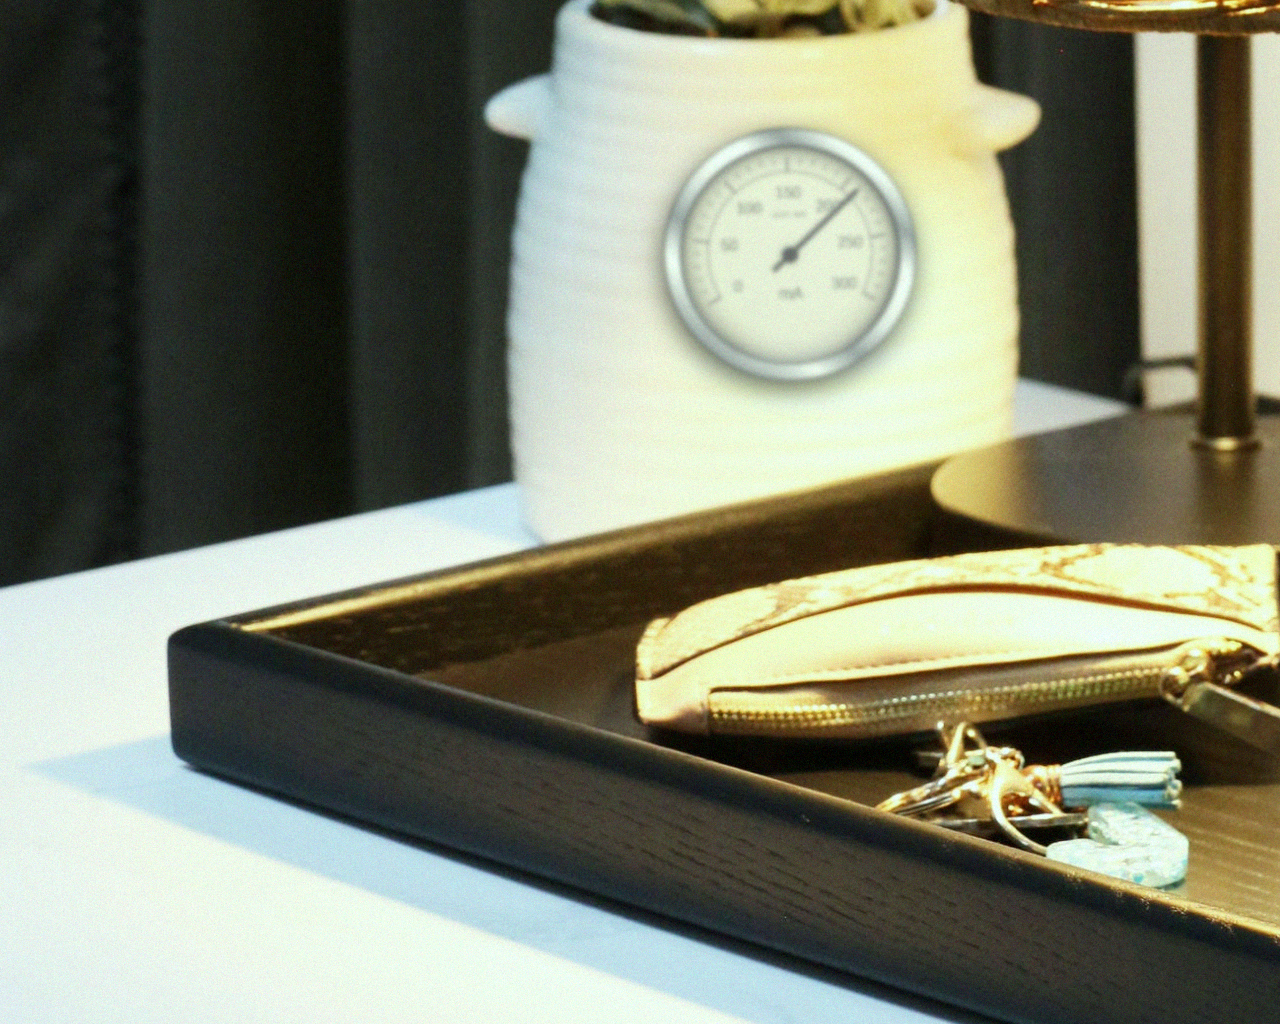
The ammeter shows 210 mA
